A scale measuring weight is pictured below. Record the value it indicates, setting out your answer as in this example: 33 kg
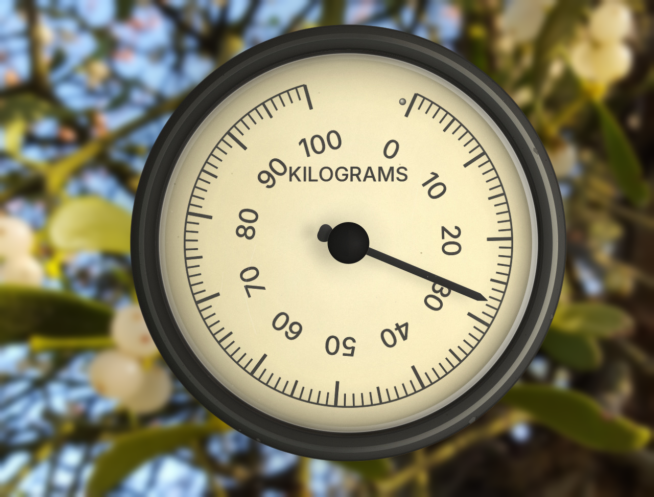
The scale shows 27.5 kg
